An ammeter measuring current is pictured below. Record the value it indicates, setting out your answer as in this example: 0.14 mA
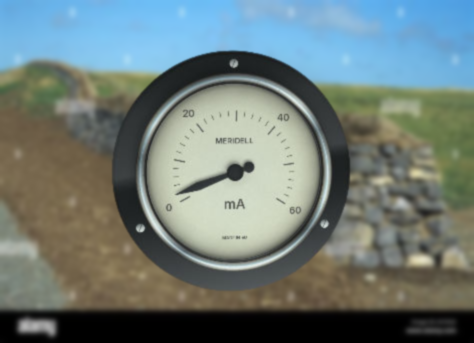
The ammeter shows 2 mA
